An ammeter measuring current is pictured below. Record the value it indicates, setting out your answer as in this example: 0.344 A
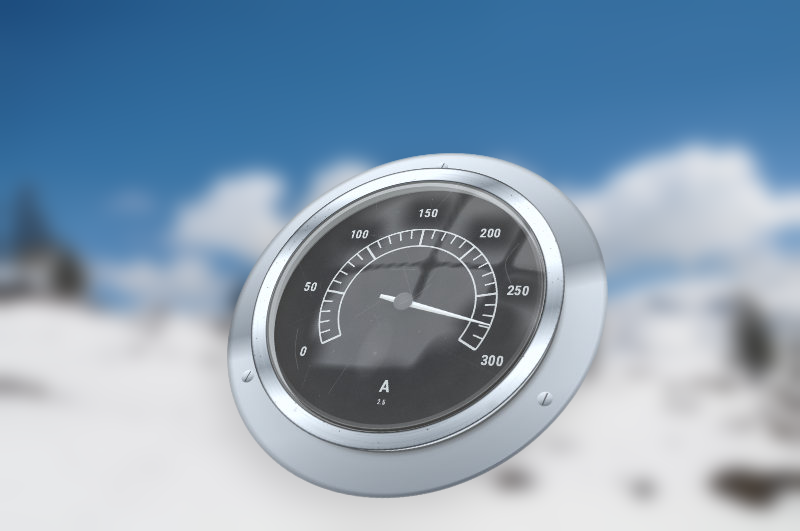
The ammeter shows 280 A
